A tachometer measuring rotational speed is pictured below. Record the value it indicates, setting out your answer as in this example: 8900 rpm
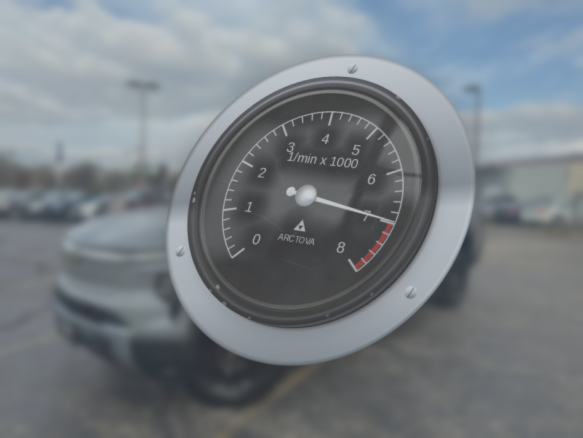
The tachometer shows 7000 rpm
